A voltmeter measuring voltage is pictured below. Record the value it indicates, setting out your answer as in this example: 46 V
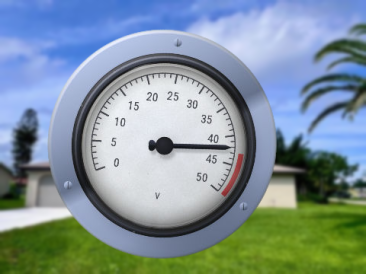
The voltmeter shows 42 V
